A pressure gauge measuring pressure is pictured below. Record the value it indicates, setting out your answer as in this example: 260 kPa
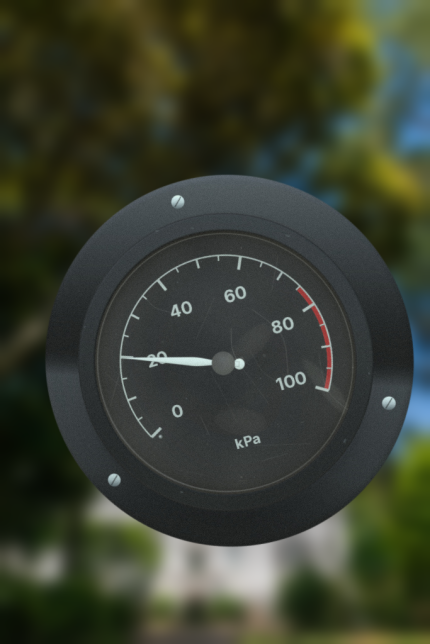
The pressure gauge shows 20 kPa
